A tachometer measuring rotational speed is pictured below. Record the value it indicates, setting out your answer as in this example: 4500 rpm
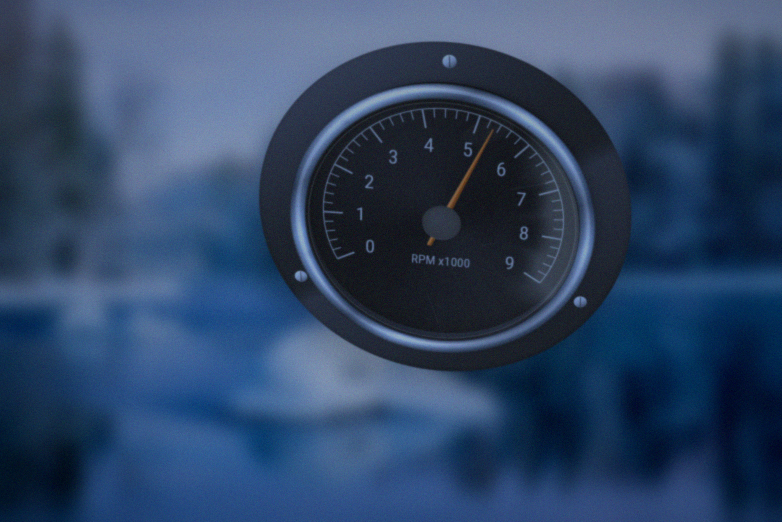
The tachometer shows 5300 rpm
